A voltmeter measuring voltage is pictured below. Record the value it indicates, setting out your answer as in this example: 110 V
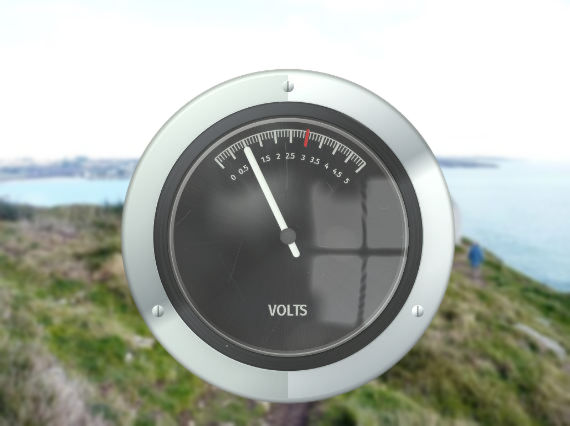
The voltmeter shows 1 V
